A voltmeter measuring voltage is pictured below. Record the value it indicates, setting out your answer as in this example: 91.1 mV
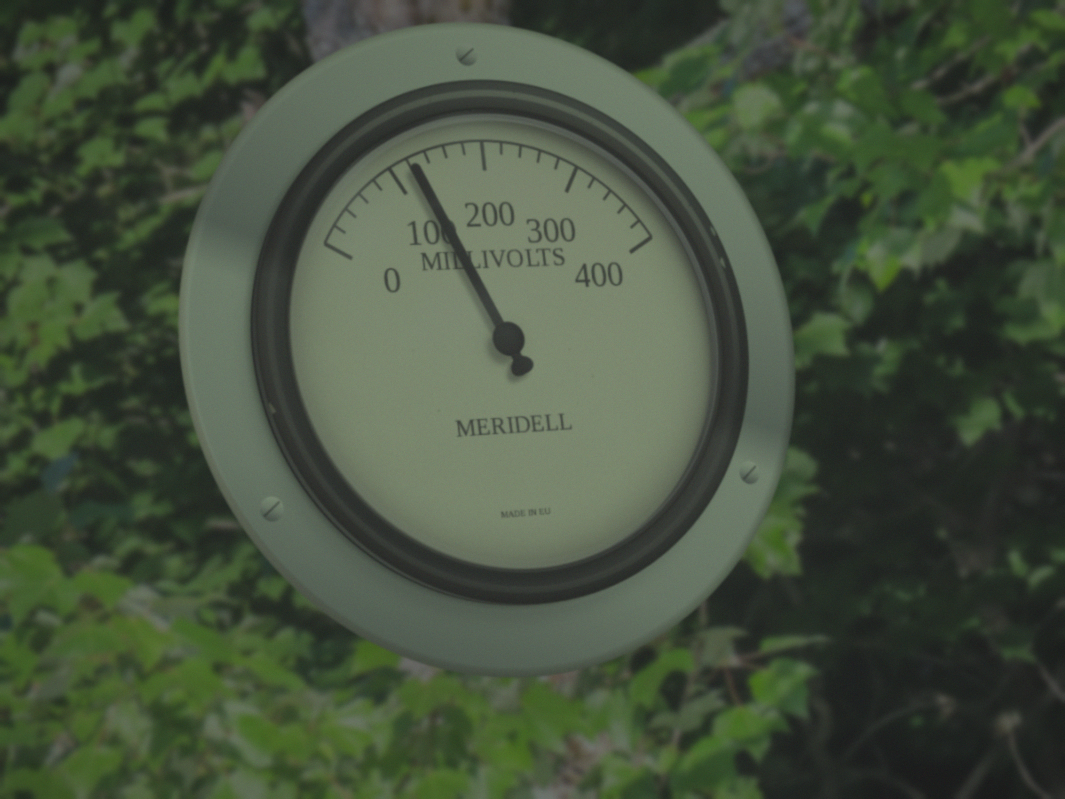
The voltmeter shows 120 mV
